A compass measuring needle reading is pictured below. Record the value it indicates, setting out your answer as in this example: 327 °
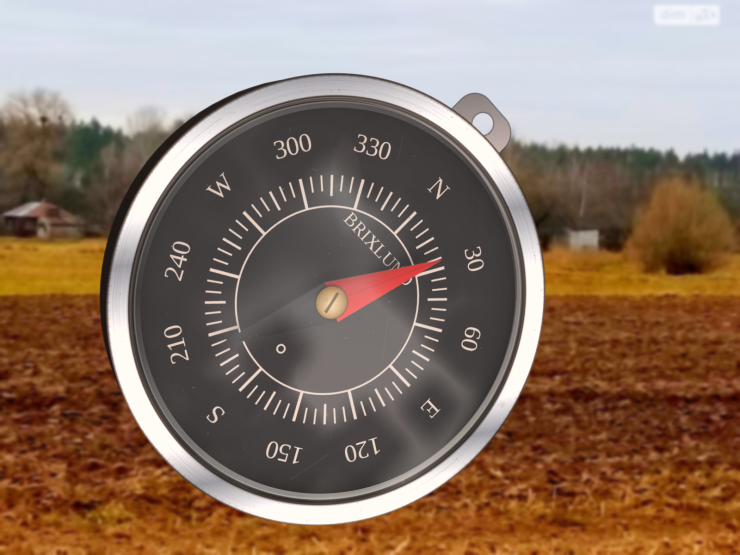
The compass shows 25 °
